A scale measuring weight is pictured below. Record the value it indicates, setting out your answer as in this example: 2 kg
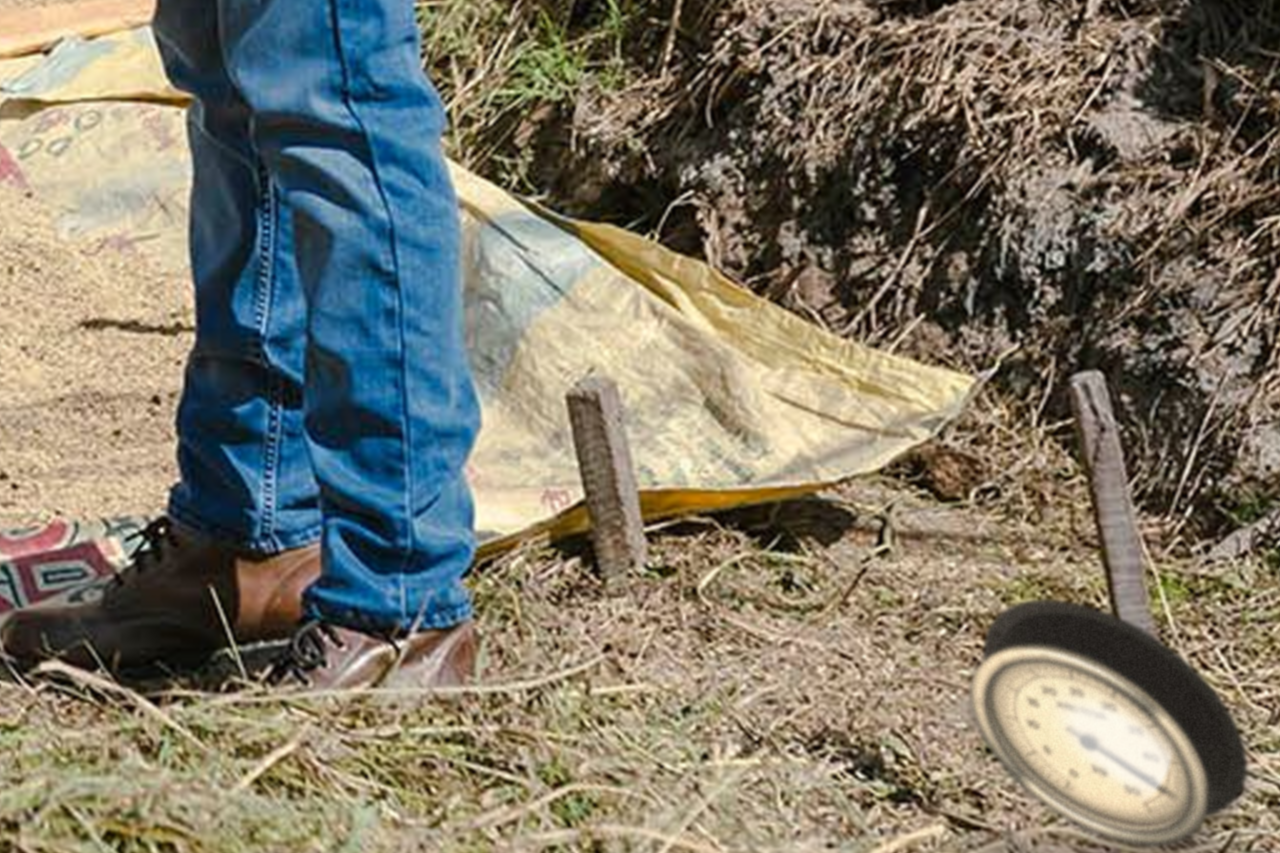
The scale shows 45 kg
